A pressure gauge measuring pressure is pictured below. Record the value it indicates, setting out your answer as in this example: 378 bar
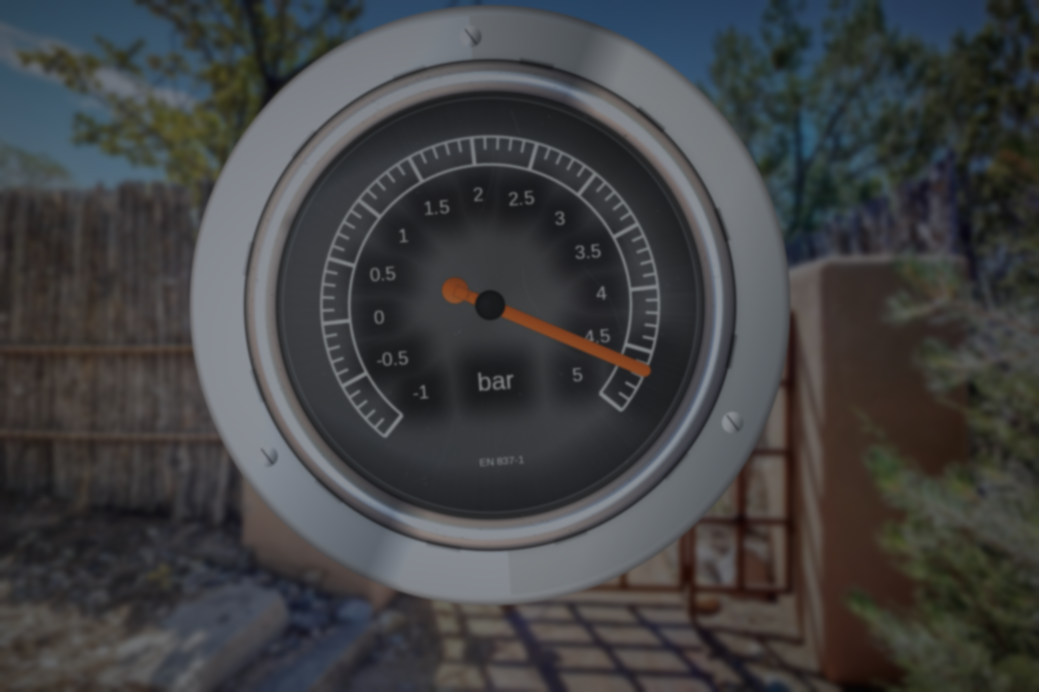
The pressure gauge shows 4.65 bar
